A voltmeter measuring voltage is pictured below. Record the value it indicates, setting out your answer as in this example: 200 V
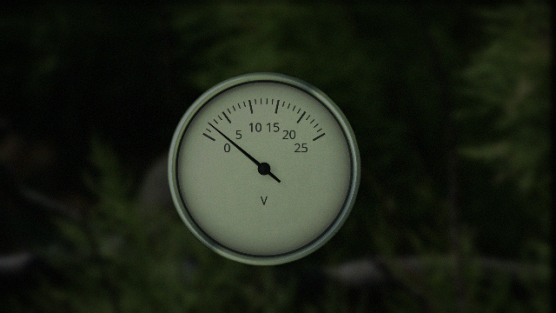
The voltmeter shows 2 V
